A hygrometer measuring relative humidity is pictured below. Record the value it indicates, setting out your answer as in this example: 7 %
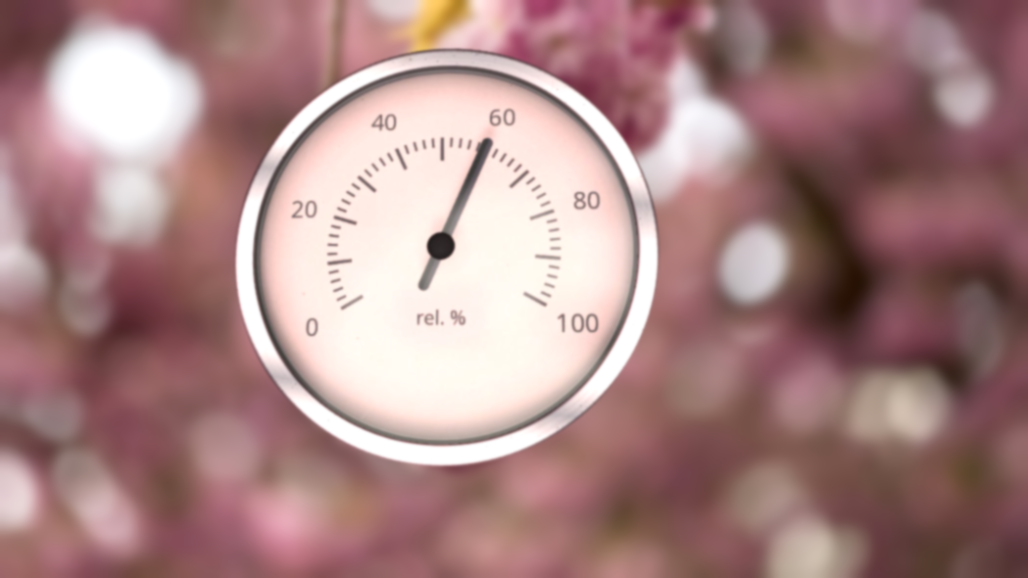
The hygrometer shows 60 %
